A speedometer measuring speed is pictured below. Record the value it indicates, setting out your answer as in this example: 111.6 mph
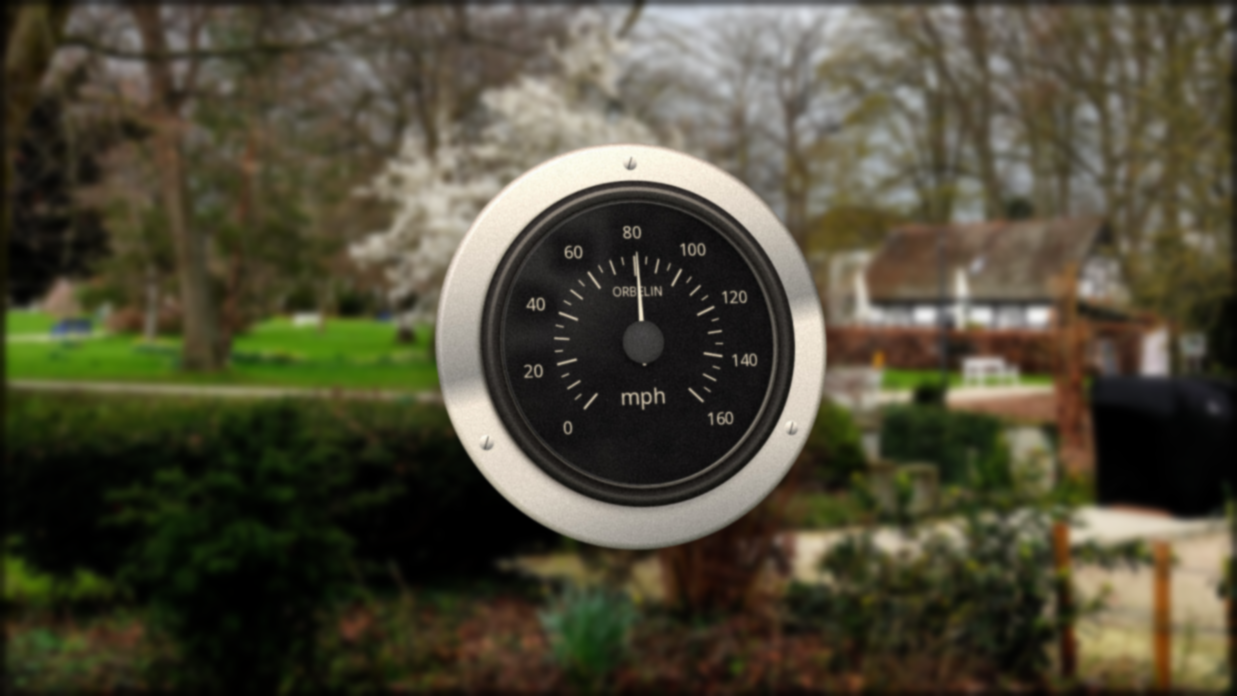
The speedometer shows 80 mph
